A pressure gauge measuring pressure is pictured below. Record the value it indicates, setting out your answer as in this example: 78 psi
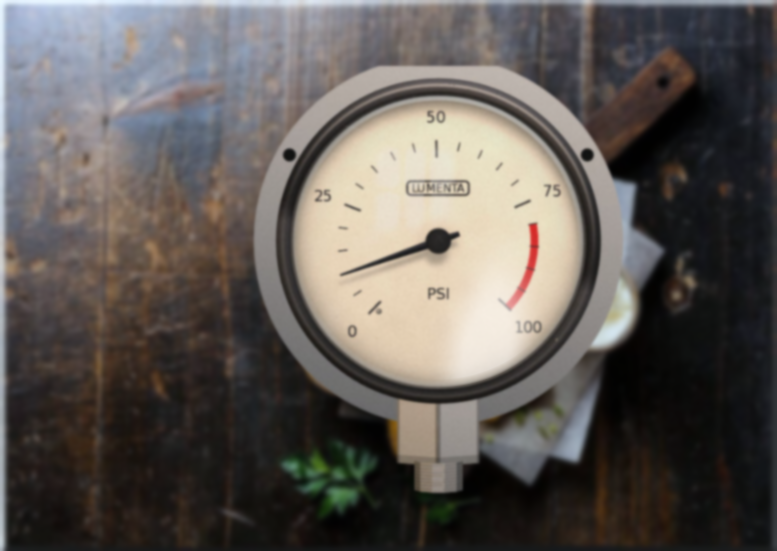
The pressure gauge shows 10 psi
